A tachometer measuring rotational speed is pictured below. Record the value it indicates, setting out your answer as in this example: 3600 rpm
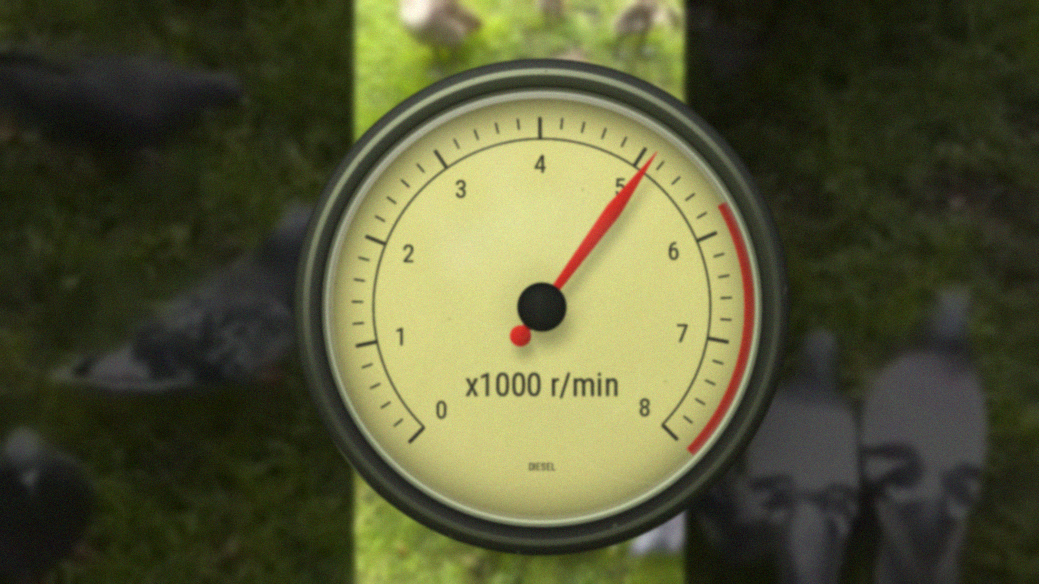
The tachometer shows 5100 rpm
